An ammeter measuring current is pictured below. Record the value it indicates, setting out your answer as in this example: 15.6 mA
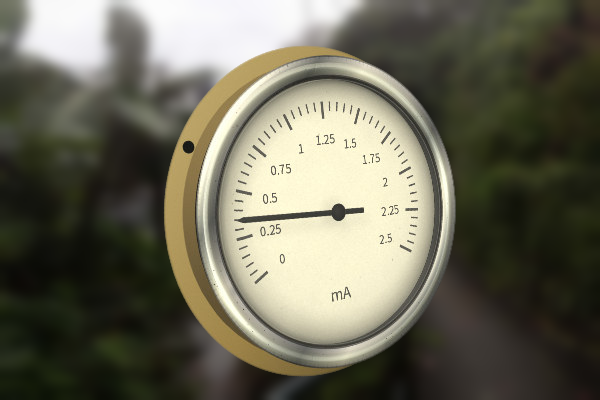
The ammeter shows 0.35 mA
